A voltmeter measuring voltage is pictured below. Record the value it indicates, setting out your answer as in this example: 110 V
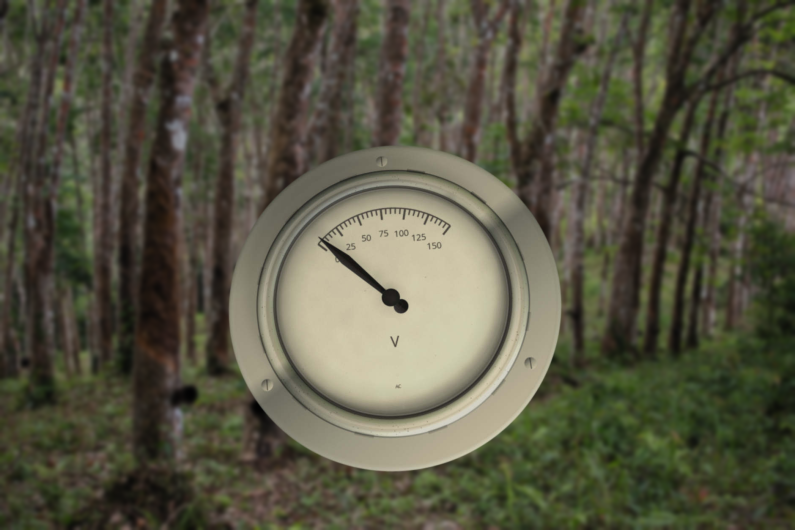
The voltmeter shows 5 V
